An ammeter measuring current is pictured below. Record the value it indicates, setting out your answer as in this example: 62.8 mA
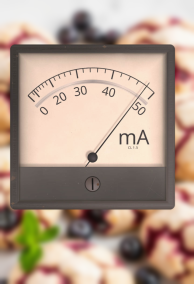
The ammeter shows 48 mA
